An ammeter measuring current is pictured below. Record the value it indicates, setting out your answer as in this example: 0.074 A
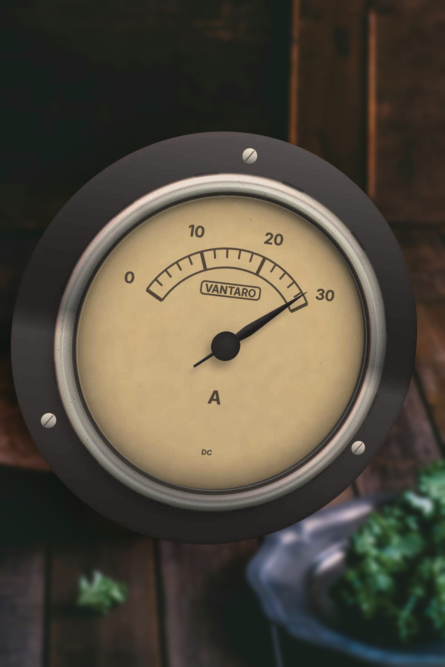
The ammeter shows 28 A
